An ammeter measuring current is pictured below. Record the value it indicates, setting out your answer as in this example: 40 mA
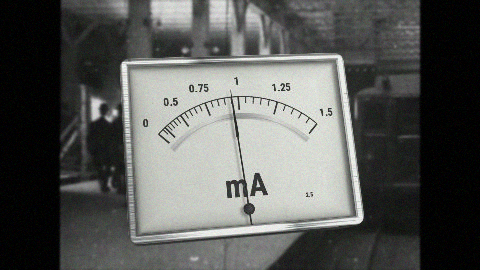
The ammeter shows 0.95 mA
